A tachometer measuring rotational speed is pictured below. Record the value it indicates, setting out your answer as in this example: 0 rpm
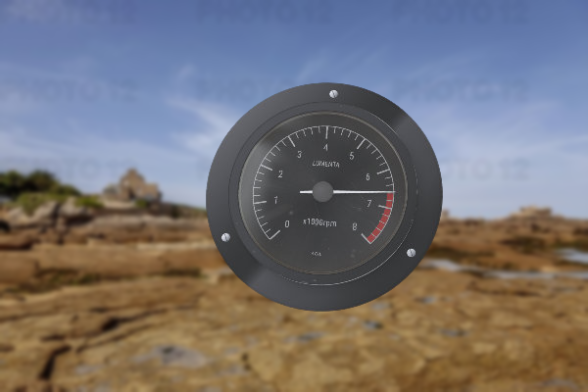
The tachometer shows 6600 rpm
